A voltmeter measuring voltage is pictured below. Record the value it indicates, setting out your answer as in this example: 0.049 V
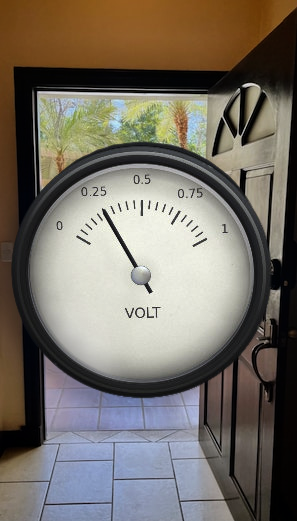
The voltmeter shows 0.25 V
